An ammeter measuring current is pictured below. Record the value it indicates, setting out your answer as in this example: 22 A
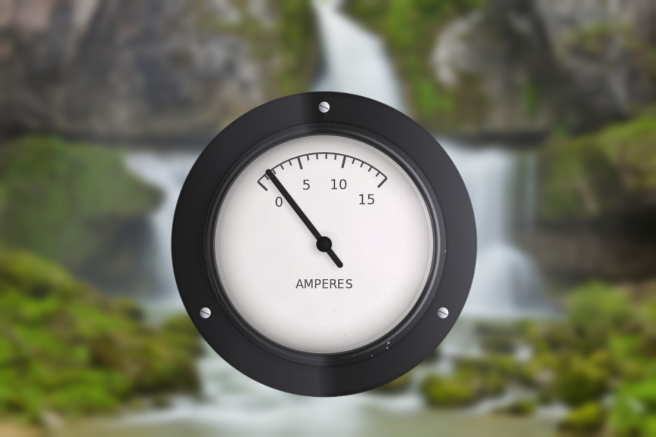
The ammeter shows 1.5 A
